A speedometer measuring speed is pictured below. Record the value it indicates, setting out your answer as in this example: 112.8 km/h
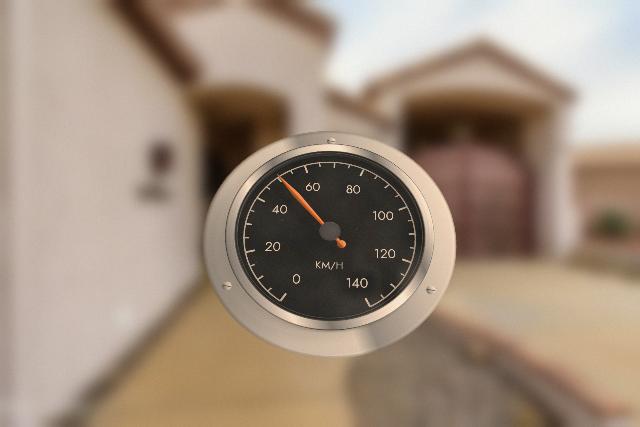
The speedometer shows 50 km/h
